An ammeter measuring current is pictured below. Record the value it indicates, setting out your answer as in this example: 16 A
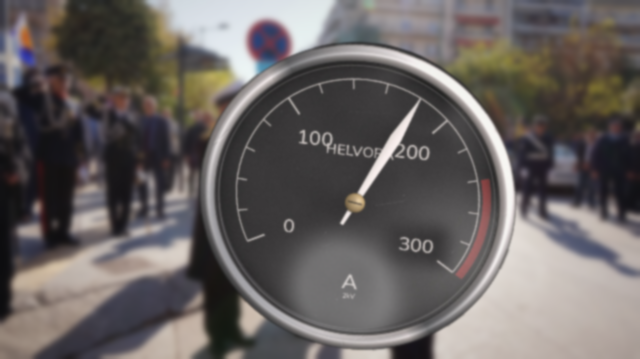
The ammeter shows 180 A
